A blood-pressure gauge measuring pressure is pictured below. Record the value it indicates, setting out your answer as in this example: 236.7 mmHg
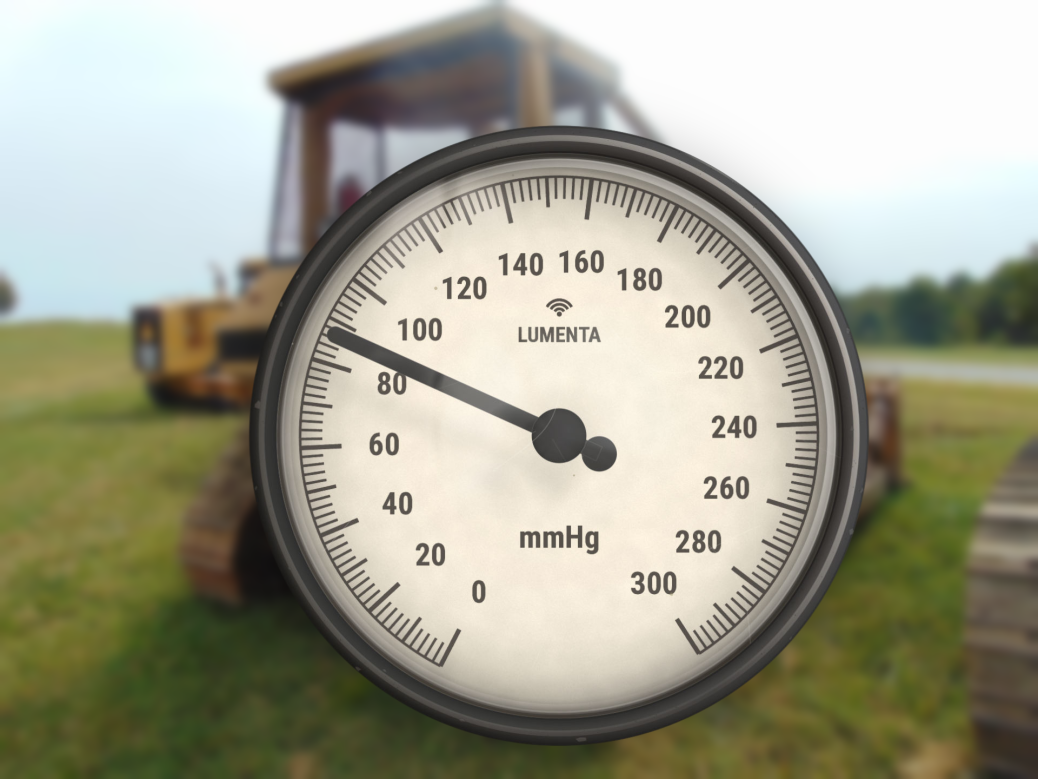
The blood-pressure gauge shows 87 mmHg
